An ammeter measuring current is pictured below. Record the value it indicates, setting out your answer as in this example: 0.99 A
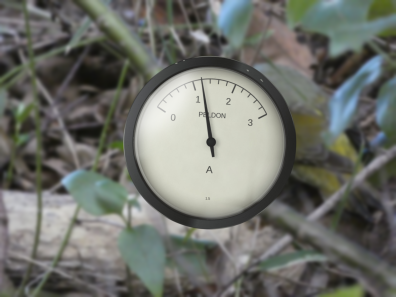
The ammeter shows 1.2 A
